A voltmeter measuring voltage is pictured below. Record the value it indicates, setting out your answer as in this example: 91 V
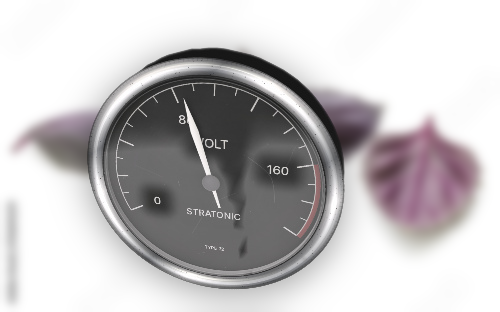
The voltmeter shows 85 V
